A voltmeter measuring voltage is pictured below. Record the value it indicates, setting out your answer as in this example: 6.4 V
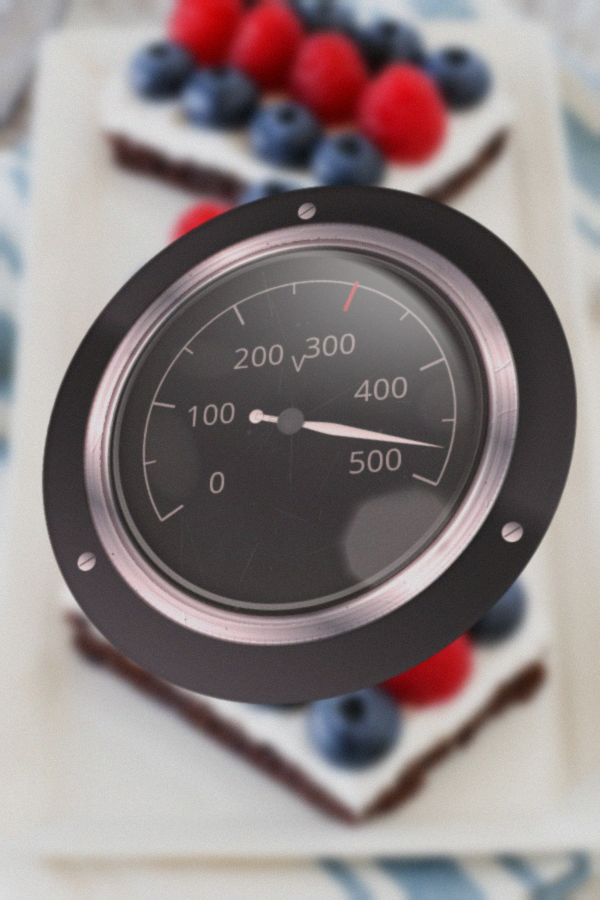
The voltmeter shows 475 V
